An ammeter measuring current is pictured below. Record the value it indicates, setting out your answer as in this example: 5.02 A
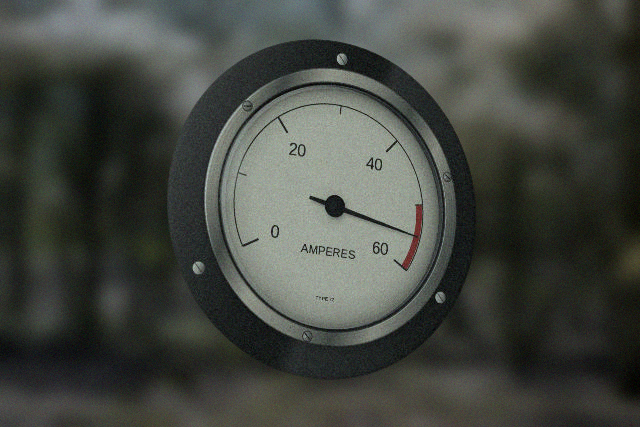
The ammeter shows 55 A
